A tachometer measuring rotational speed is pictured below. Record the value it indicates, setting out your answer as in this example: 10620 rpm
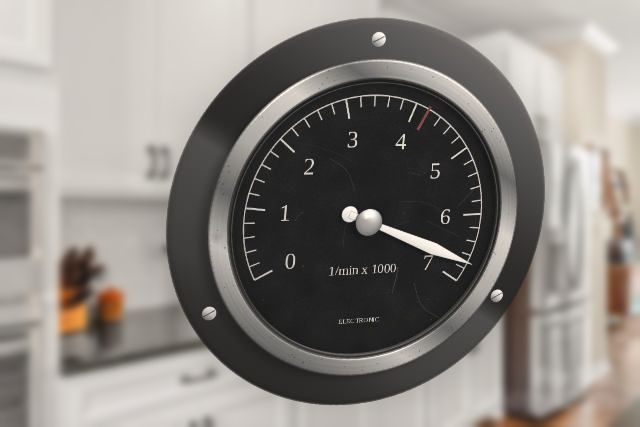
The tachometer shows 6700 rpm
